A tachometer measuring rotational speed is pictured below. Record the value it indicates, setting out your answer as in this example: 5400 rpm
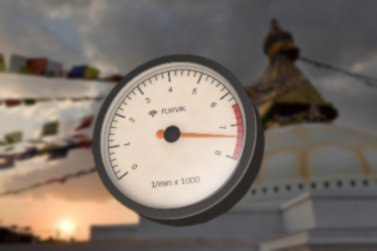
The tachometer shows 7400 rpm
